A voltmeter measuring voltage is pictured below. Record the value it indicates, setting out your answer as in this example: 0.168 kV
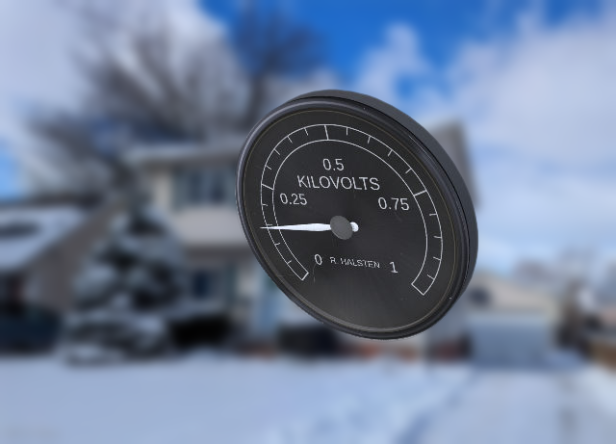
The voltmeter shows 0.15 kV
